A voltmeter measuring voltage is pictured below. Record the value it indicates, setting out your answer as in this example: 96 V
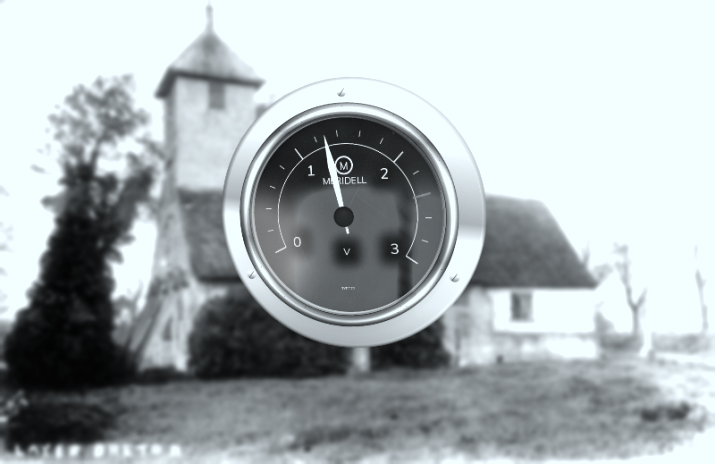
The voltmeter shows 1.3 V
